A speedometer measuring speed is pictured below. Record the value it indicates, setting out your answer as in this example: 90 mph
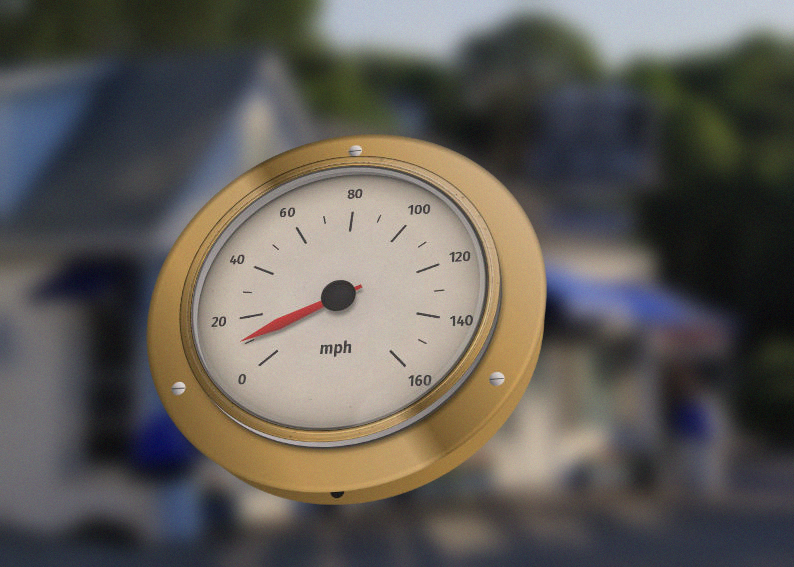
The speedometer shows 10 mph
